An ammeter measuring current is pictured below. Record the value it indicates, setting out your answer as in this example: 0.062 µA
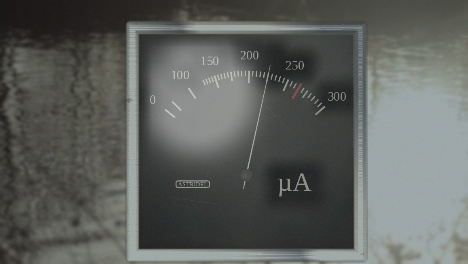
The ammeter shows 225 µA
